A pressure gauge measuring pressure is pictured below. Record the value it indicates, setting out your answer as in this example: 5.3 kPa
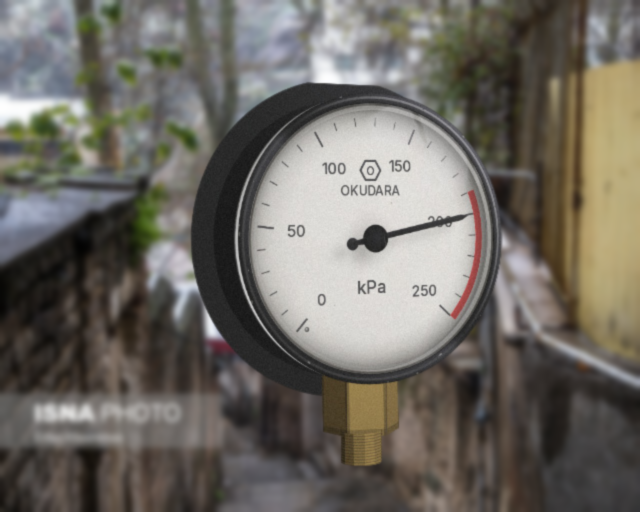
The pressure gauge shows 200 kPa
